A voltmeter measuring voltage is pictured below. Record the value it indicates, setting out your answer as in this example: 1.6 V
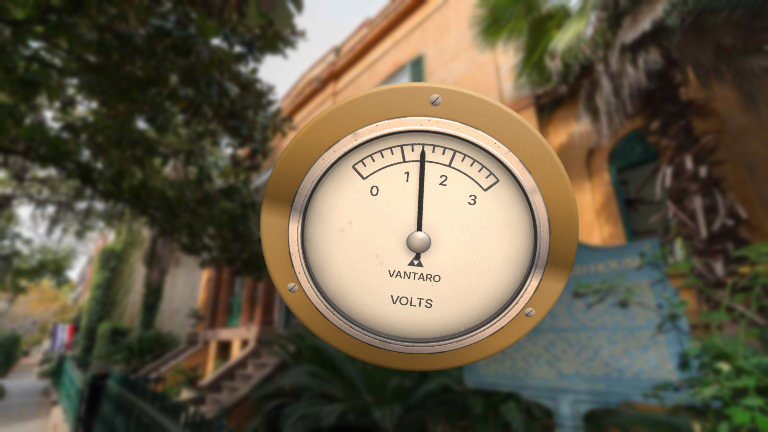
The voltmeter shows 1.4 V
